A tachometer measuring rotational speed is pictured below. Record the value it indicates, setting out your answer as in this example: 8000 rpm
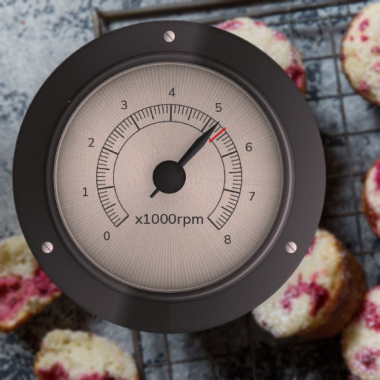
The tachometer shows 5200 rpm
